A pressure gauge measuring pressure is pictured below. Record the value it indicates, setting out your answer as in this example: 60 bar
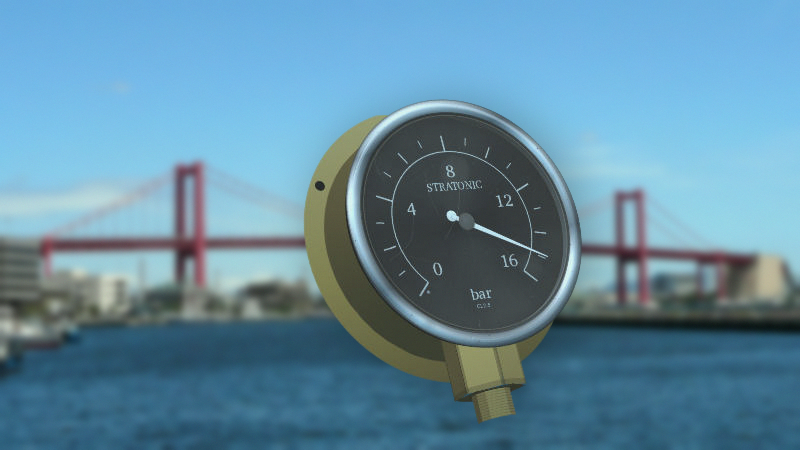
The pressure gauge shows 15 bar
